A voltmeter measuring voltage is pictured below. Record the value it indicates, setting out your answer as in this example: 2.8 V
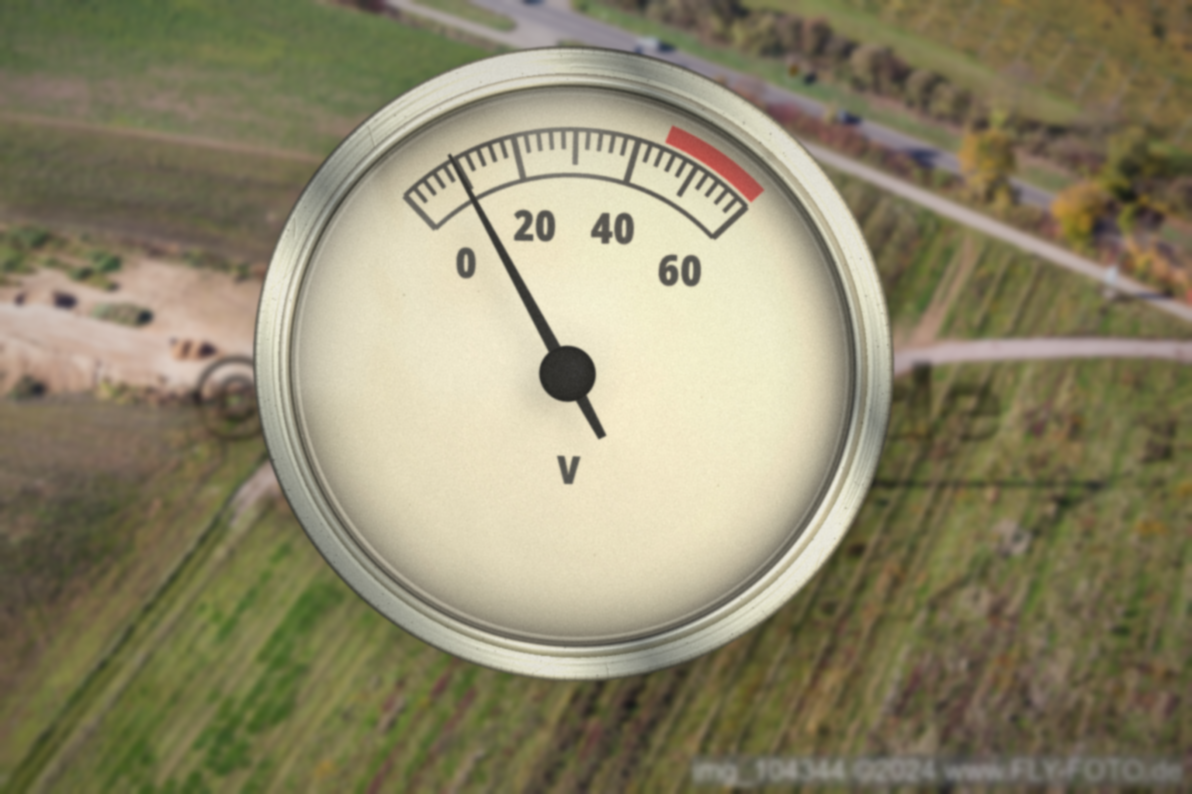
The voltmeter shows 10 V
